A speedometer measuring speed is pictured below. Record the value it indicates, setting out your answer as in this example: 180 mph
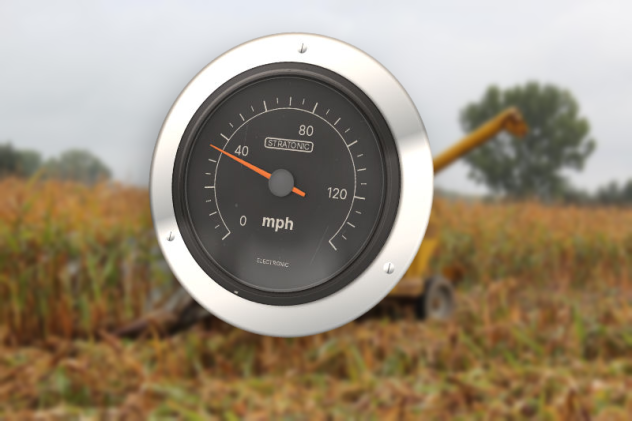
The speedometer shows 35 mph
